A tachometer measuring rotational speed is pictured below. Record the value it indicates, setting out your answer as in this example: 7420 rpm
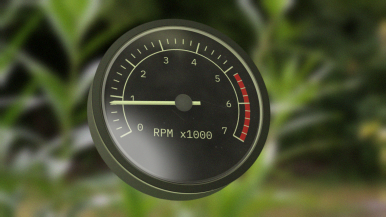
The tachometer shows 800 rpm
